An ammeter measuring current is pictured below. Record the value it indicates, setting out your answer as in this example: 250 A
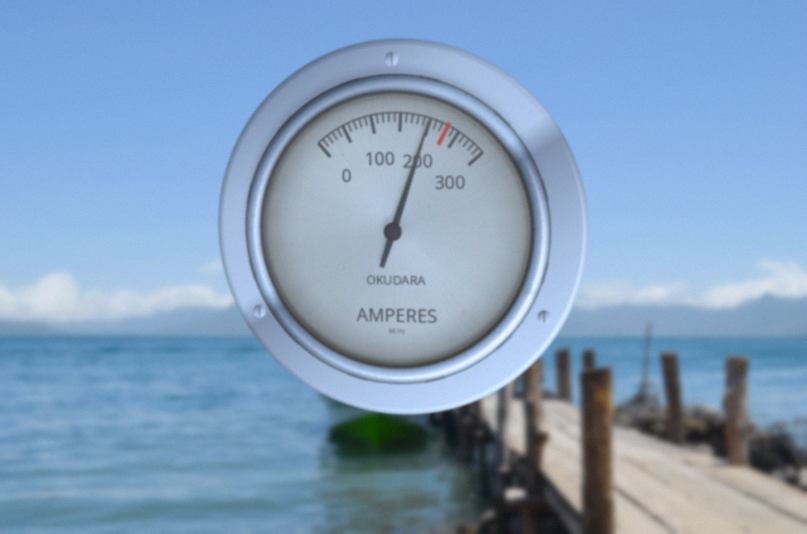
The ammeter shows 200 A
